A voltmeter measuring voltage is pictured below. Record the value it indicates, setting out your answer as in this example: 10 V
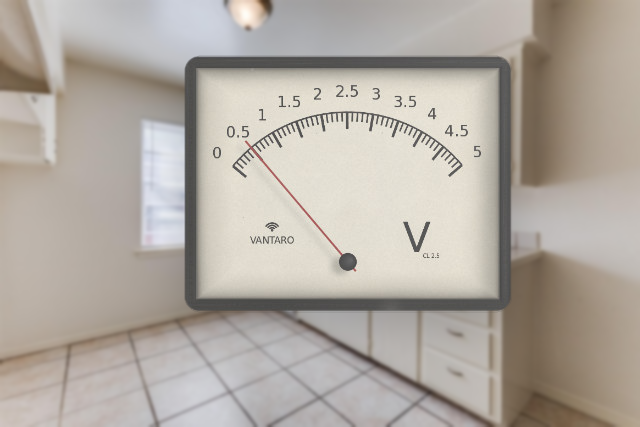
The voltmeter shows 0.5 V
